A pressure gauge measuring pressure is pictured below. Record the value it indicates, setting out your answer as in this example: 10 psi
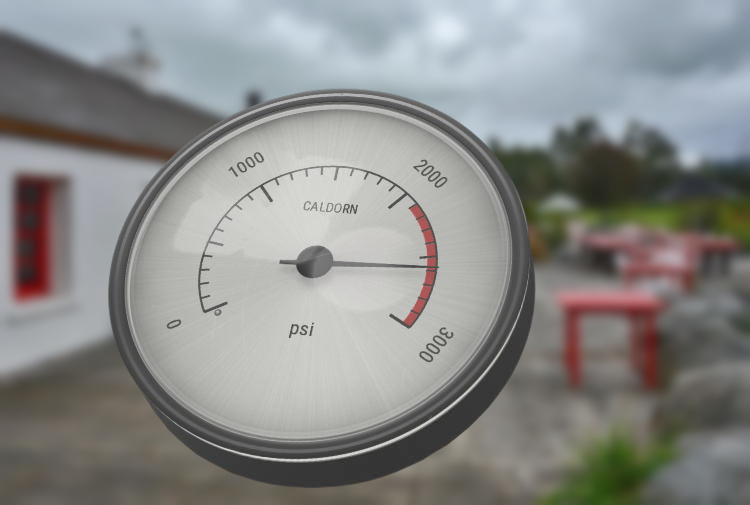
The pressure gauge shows 2600 psi
